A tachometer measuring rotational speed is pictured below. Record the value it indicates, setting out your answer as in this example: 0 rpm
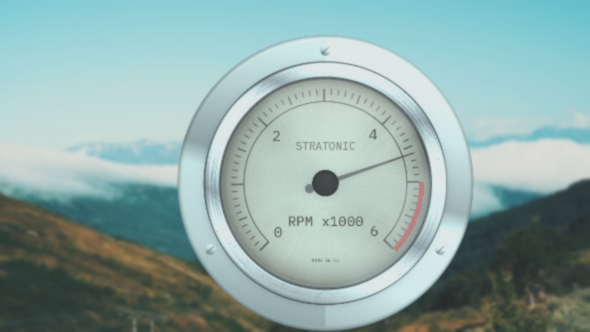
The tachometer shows 4600 rpm
